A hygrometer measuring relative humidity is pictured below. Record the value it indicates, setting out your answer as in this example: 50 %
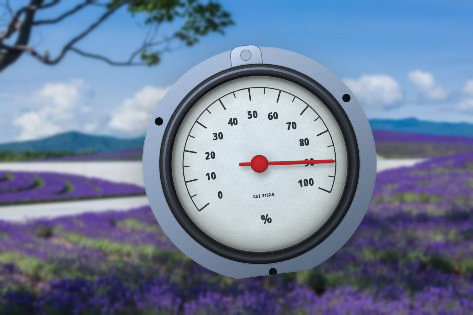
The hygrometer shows 90 %
